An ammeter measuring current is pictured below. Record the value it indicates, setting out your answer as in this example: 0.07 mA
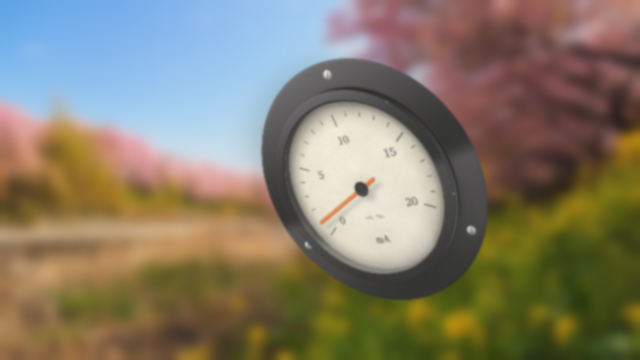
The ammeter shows 1 mA
